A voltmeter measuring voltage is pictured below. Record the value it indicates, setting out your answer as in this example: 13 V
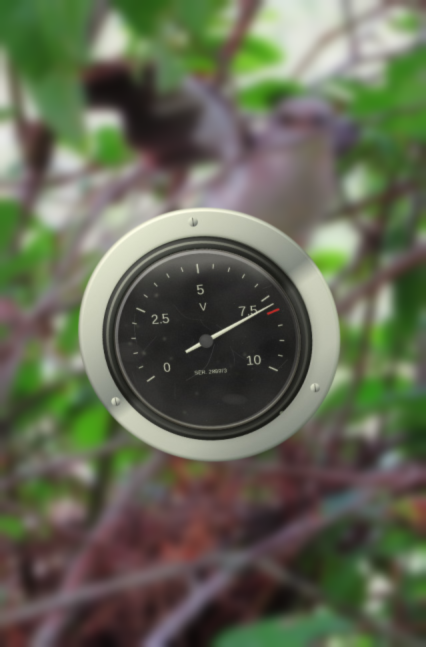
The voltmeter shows 7.75 V
